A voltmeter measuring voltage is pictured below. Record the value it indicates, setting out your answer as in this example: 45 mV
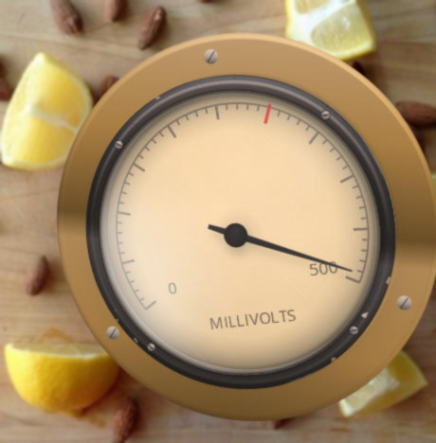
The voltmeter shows 490 mV
